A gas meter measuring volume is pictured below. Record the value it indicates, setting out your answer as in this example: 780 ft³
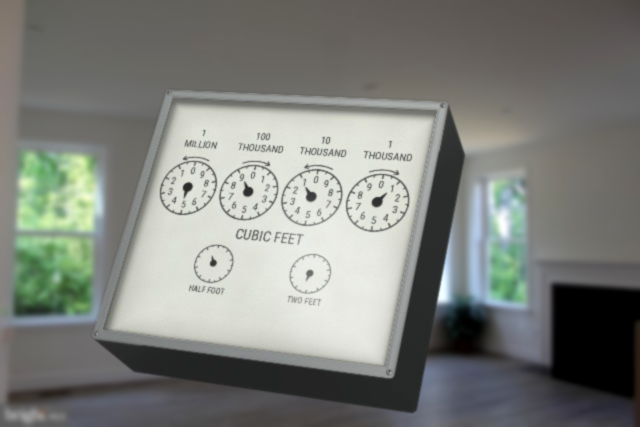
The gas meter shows 491100 ft³
